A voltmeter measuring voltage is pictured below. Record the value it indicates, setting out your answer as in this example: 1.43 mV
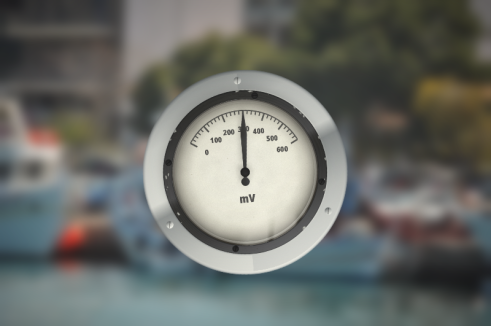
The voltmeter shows 300 mV
